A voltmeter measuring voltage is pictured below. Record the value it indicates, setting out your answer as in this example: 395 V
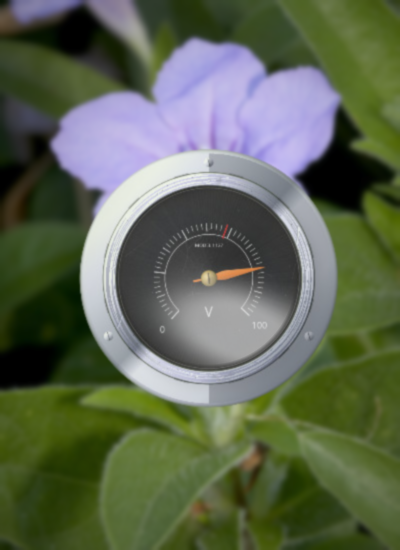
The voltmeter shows 80 V
